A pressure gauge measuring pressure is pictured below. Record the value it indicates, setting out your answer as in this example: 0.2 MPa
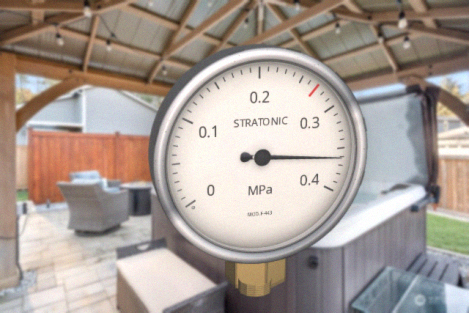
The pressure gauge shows 0.36 MPa
